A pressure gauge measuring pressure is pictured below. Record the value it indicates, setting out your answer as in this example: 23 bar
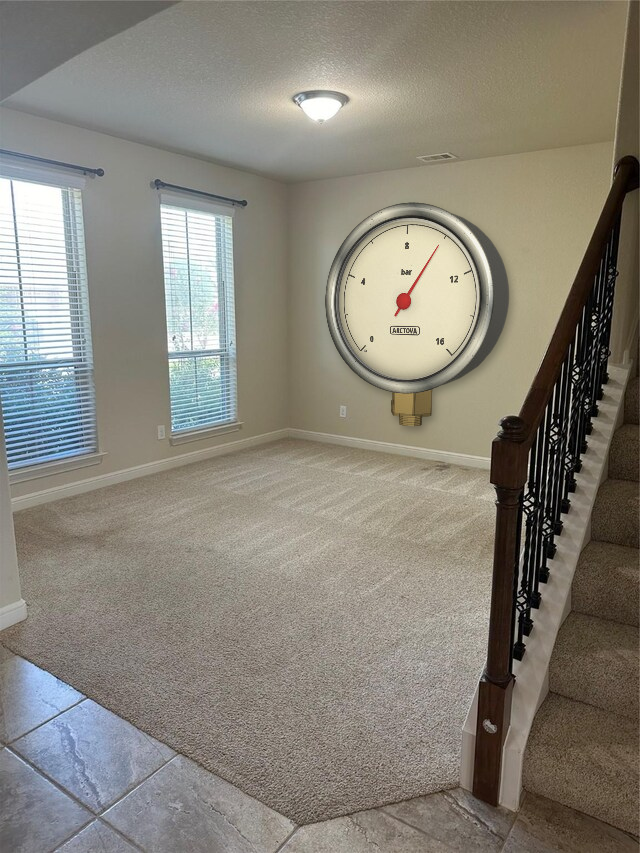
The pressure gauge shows 10 bar
